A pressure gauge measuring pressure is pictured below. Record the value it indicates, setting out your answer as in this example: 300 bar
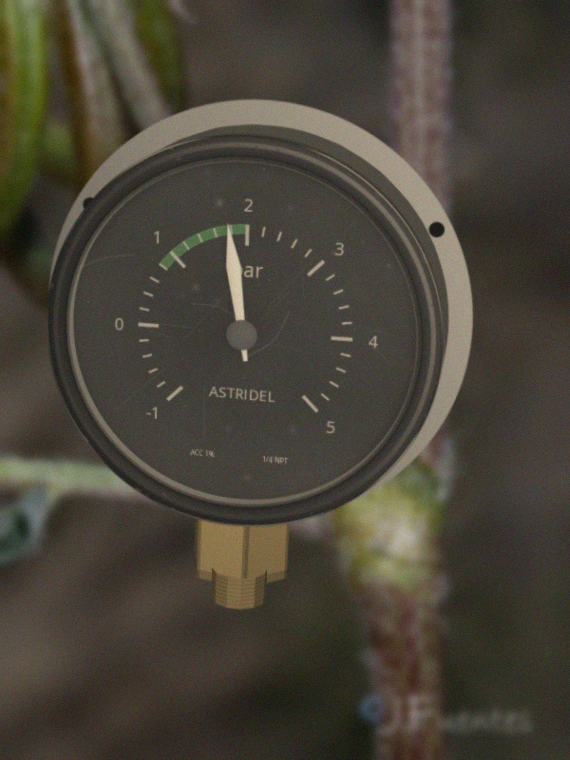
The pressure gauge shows 1.8 bar
